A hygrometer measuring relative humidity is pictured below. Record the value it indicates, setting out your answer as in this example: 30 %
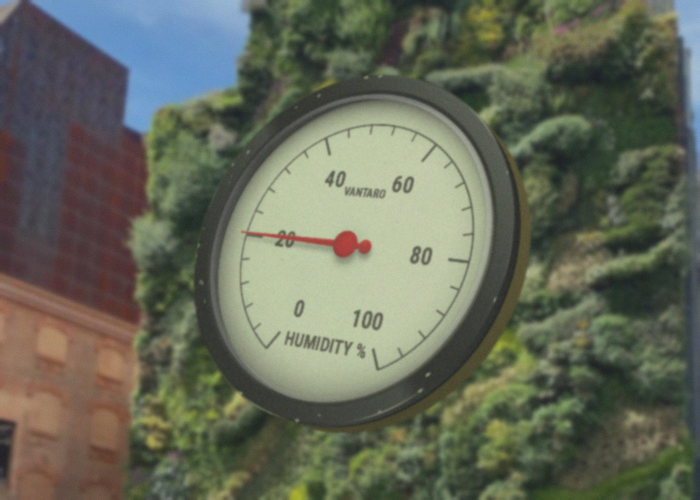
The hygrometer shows 20 %
